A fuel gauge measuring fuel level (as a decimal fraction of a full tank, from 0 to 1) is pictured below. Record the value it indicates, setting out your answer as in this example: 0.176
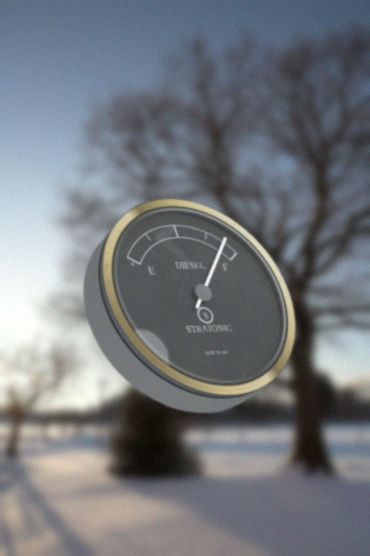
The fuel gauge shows 0.875
